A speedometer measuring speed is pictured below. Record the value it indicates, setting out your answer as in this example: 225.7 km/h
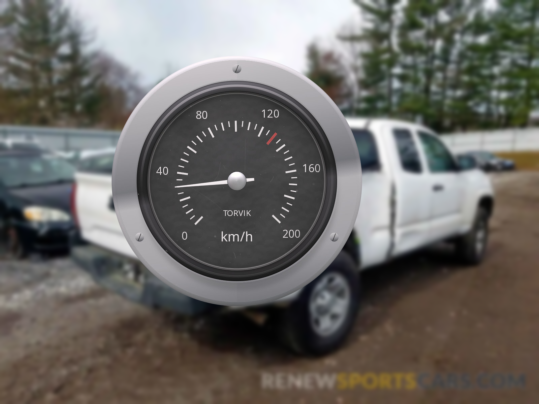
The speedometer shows 30 km/h
